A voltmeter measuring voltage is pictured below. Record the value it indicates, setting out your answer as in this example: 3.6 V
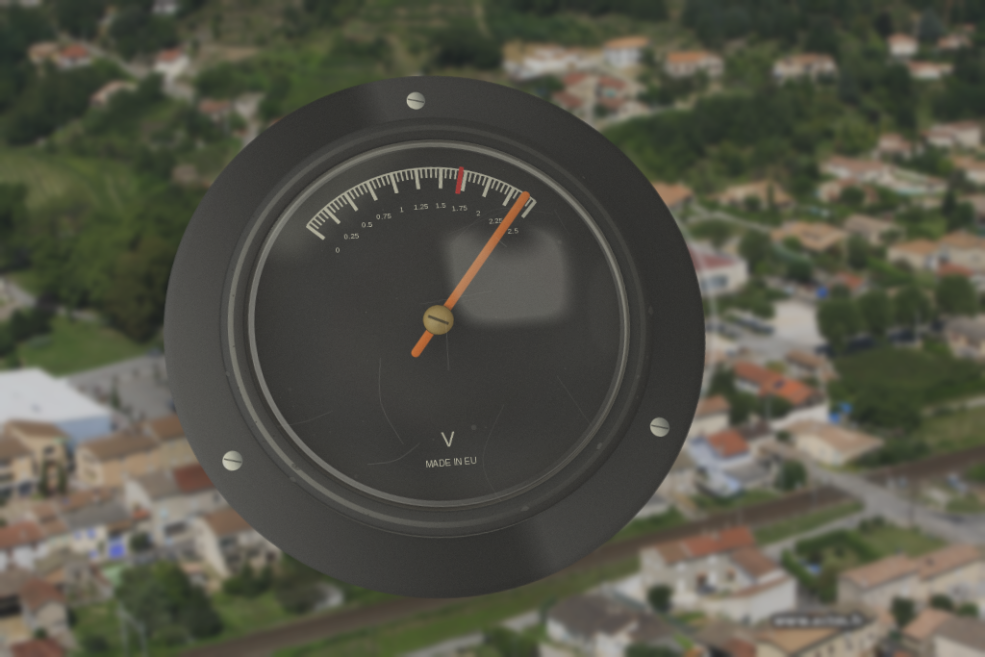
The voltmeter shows 2.4 V
